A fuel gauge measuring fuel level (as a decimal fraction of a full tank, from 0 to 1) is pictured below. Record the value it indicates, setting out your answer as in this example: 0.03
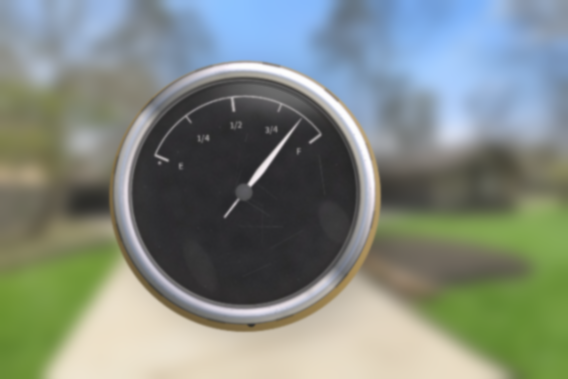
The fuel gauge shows 0.875
